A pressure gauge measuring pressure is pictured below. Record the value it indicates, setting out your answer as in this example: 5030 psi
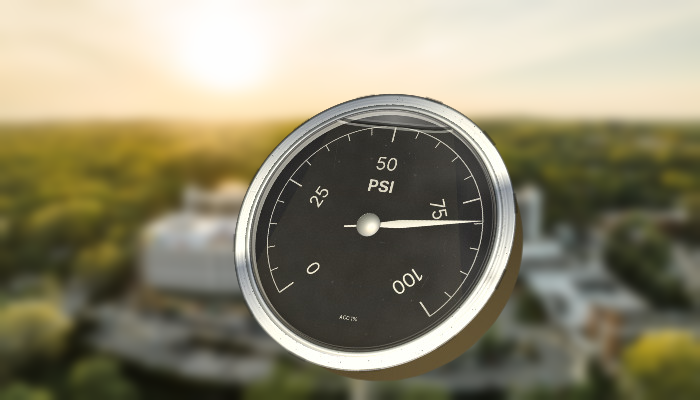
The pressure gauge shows 80 psi
